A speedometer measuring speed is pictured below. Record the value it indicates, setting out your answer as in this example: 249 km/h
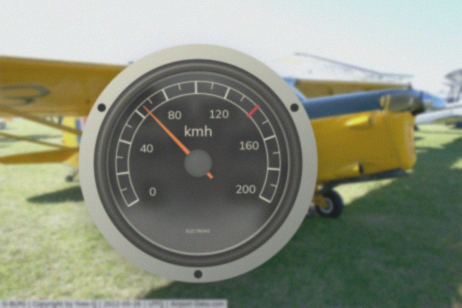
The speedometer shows 65 km/h
